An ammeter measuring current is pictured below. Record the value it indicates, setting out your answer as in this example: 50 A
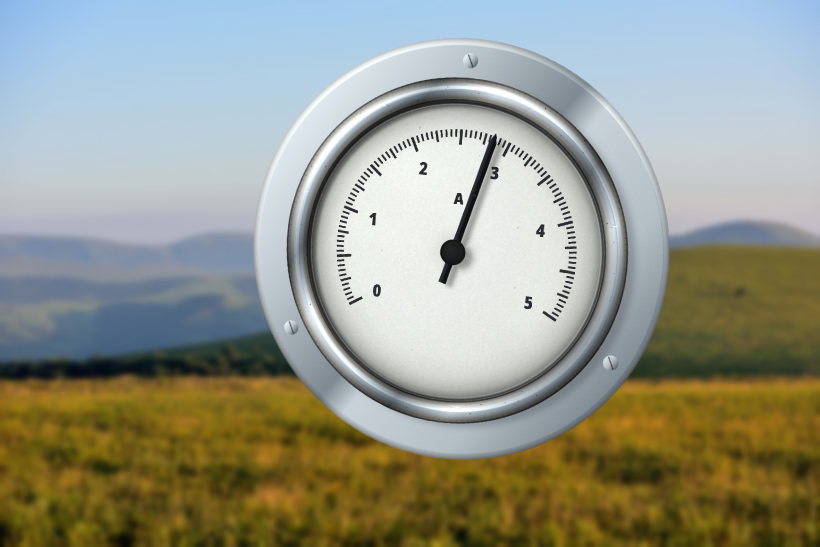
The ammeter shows 2.85 A
